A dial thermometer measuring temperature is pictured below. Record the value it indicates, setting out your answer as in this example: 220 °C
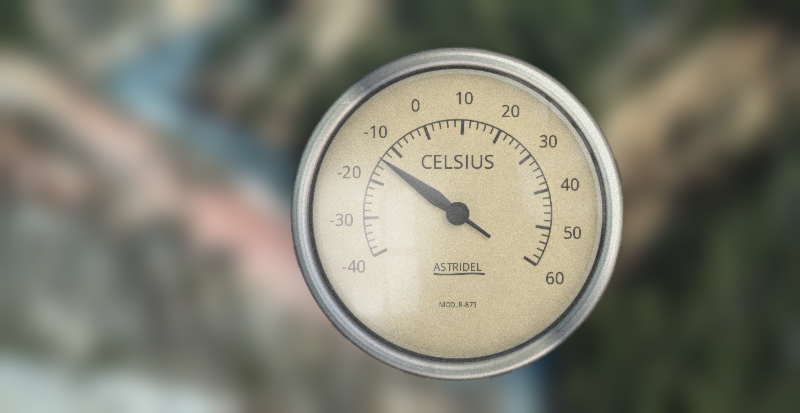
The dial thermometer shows -14 °C
